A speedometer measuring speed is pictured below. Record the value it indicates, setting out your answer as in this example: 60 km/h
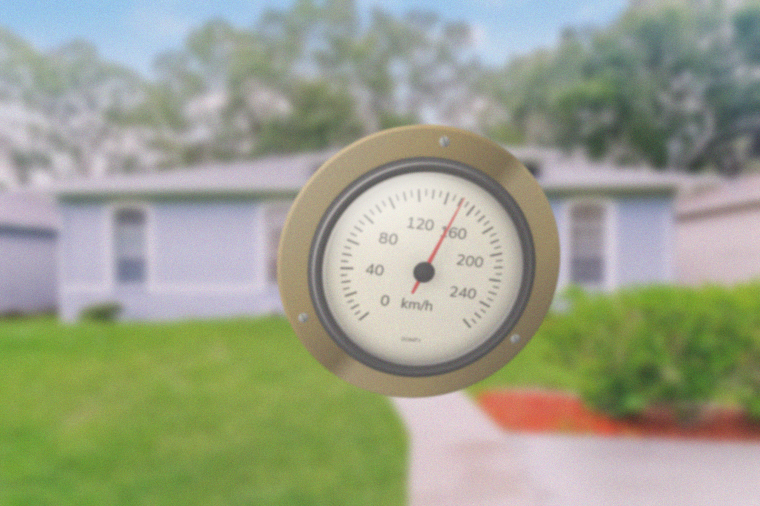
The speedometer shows 150 km/h
